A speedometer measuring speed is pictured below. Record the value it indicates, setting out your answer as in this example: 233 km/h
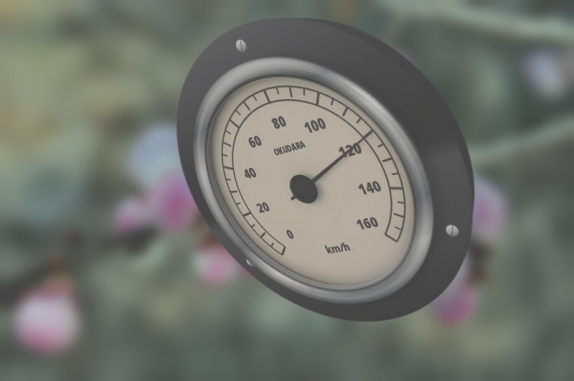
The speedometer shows 120 km/h
